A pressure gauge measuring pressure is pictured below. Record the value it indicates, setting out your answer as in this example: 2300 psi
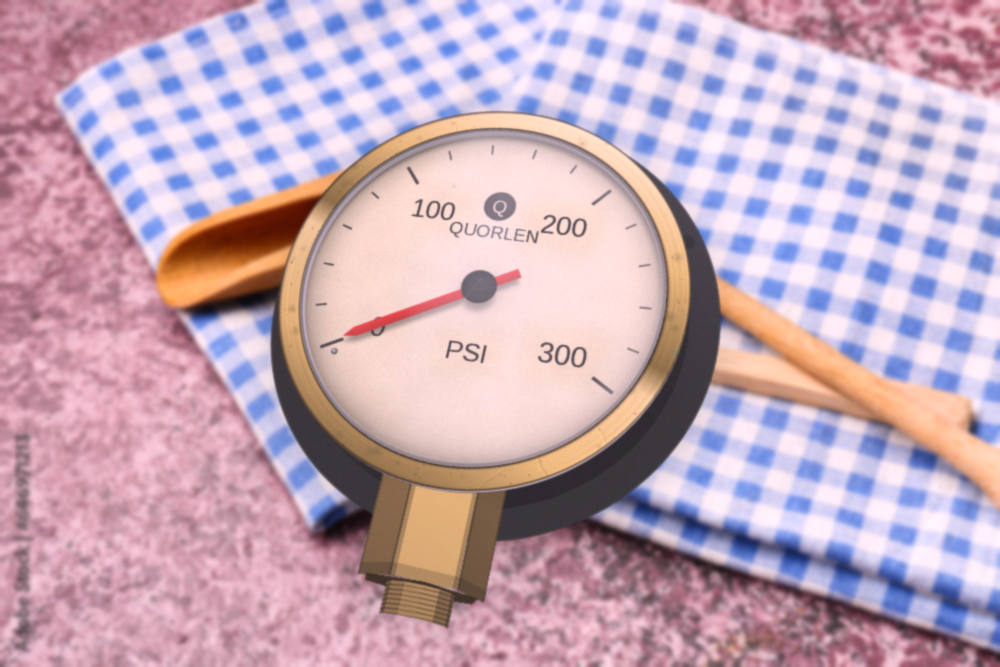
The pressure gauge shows 0 psi
